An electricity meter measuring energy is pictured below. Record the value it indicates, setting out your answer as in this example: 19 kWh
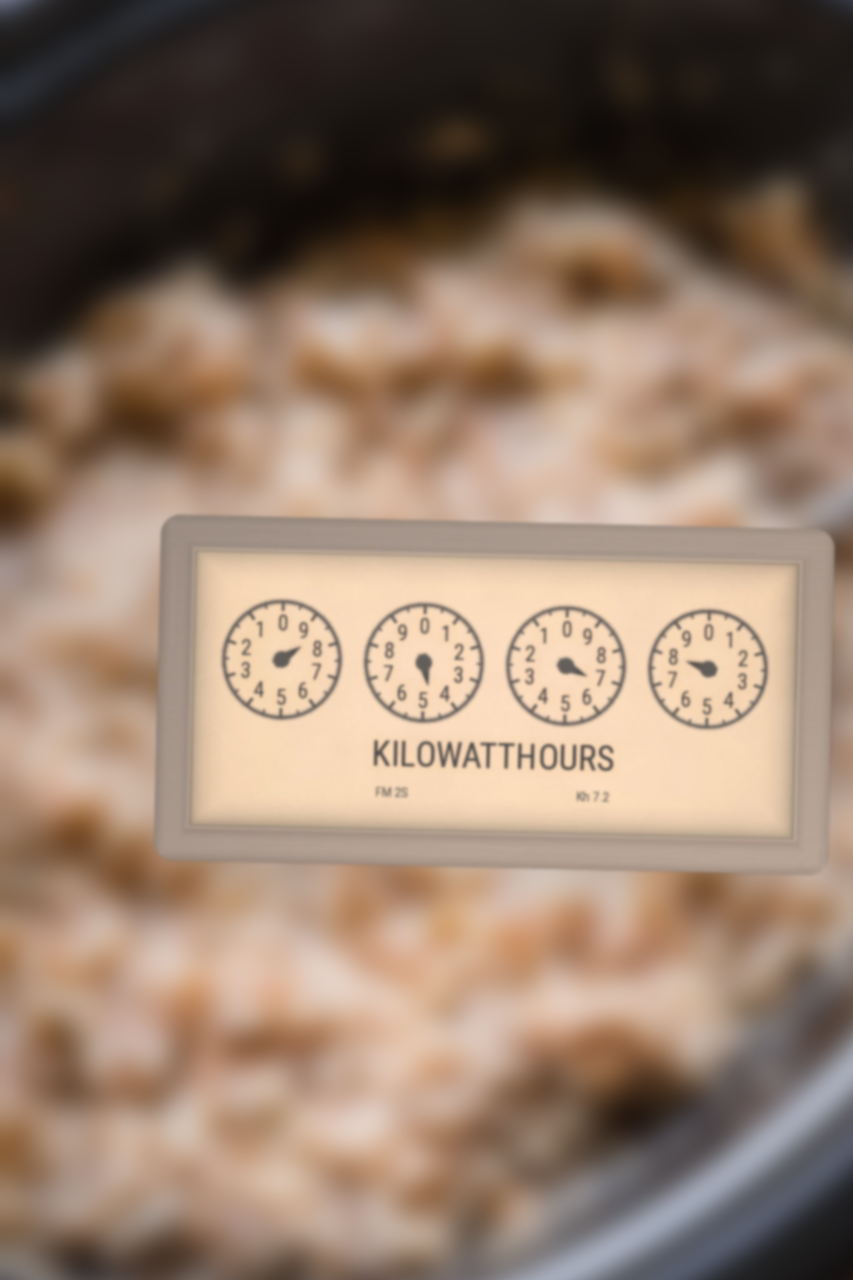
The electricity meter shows 8468 kWh
